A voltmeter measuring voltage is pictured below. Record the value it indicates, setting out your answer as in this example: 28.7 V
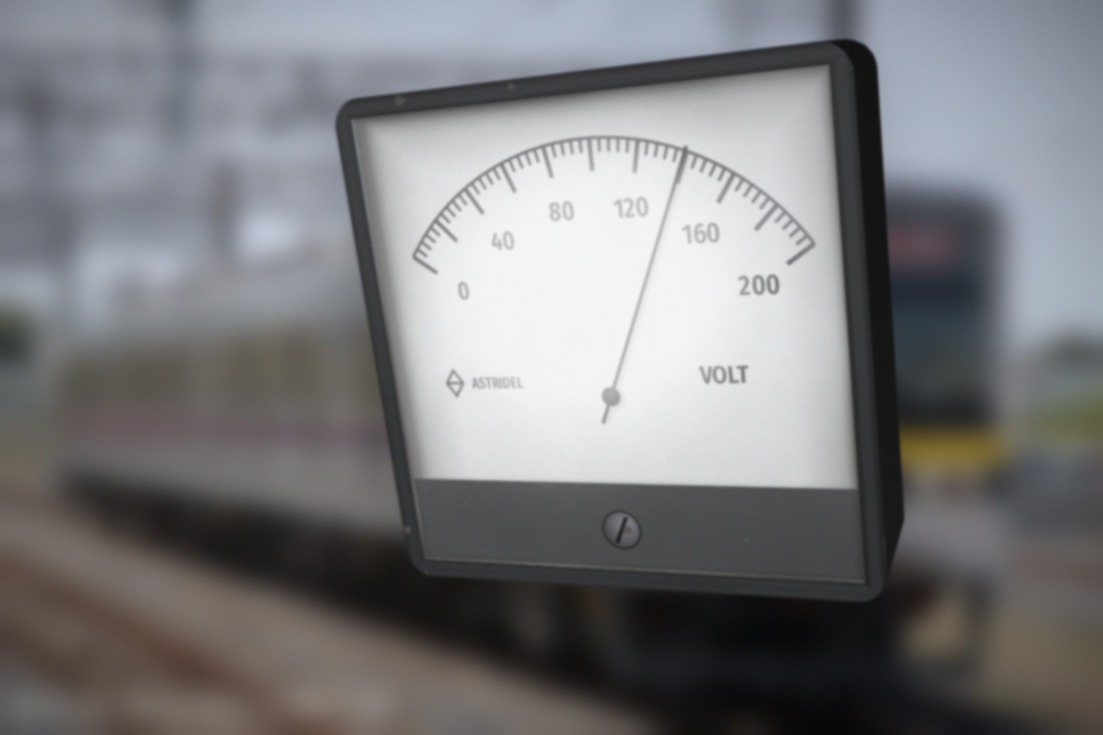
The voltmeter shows 140 V
